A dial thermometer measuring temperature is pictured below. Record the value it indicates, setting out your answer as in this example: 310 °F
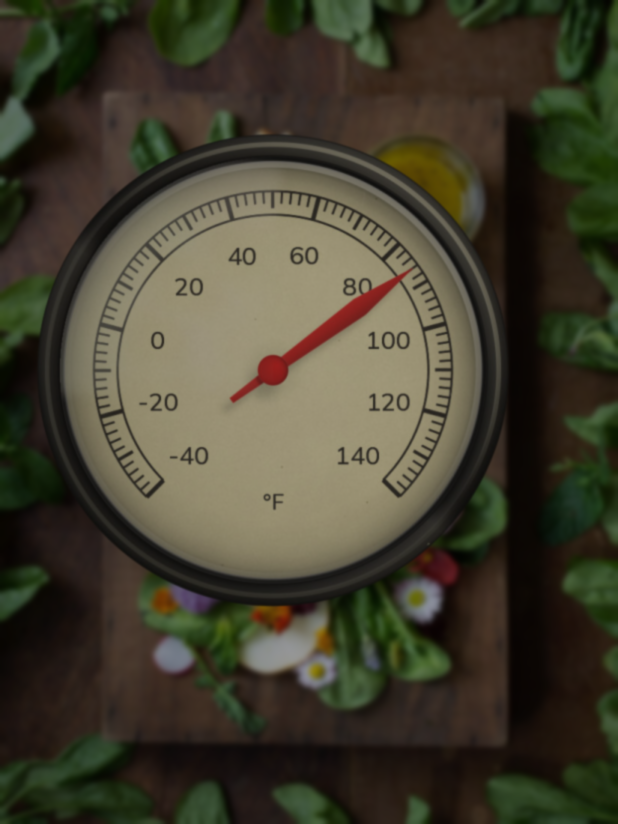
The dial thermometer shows 86 °F
